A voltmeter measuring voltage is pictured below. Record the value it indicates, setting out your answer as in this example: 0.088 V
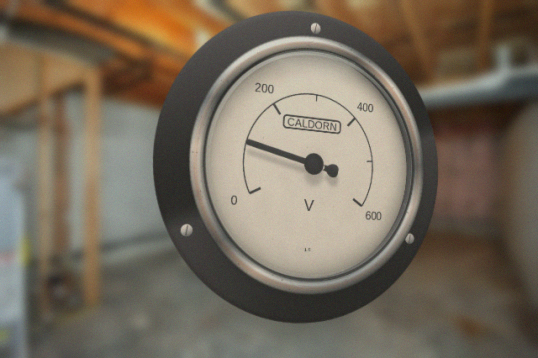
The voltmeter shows 100 V
